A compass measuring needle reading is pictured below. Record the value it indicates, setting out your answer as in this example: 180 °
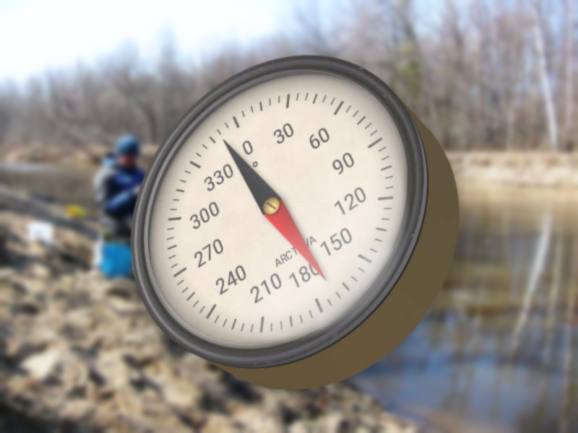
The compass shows 170 °
